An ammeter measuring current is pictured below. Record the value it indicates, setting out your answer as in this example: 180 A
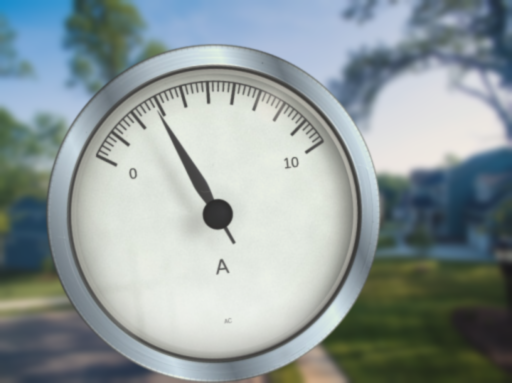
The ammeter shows 2.8 A
